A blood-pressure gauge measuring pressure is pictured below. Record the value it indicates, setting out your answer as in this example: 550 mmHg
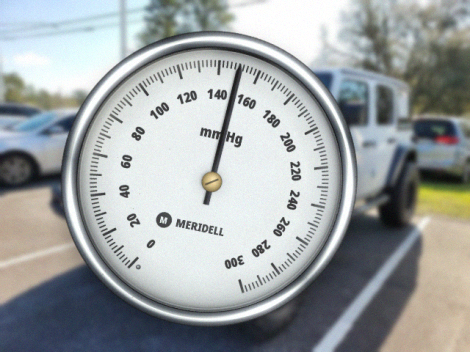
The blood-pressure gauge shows 150 mmHg
